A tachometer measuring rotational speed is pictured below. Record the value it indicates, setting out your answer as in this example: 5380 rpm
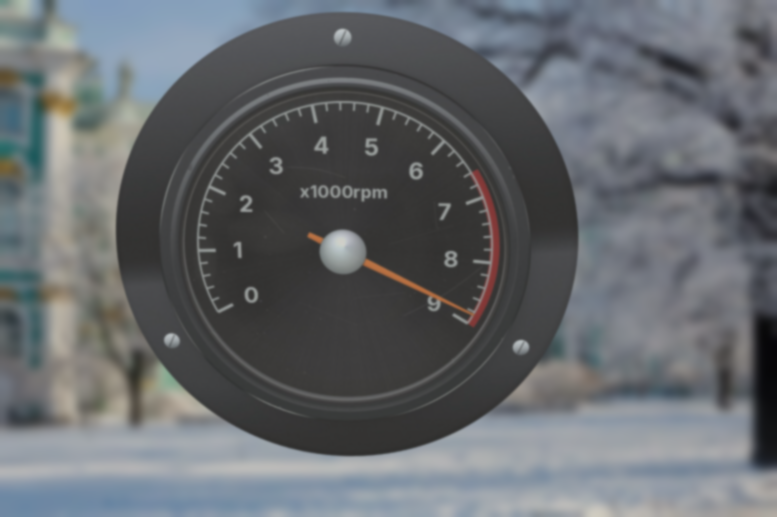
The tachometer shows 8800 rpm
